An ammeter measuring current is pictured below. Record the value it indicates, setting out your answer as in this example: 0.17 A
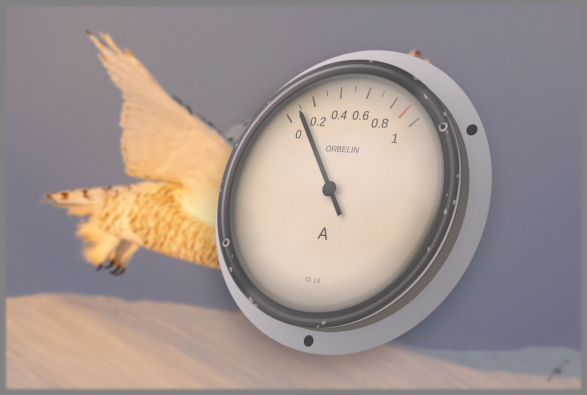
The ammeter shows 0.1 A
